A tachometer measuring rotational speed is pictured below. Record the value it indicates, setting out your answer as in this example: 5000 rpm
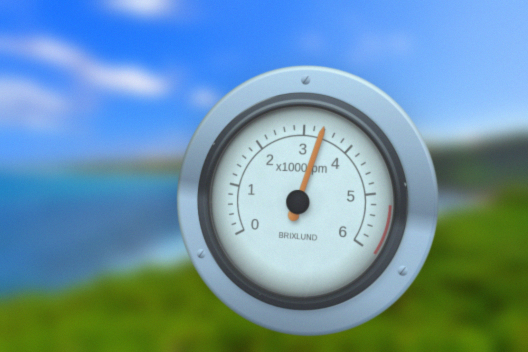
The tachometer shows 3400 rpm
